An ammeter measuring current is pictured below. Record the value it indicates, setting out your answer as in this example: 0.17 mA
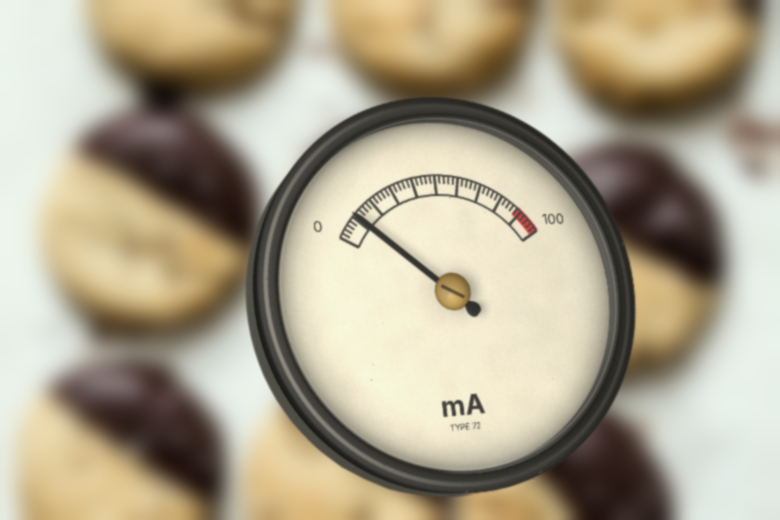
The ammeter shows 10 mA
